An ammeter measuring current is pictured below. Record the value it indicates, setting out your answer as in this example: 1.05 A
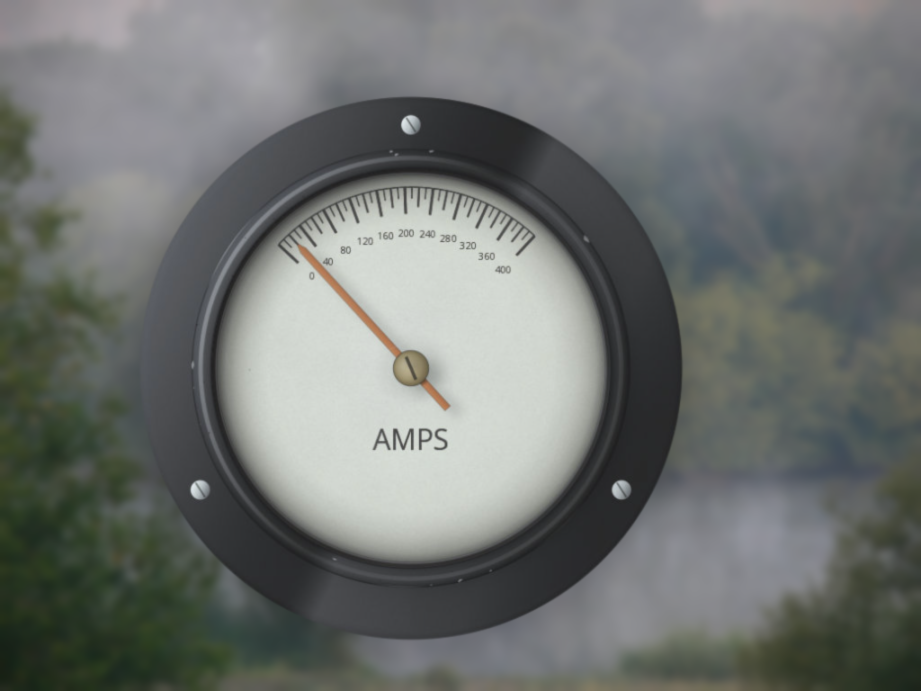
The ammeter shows 20 A
